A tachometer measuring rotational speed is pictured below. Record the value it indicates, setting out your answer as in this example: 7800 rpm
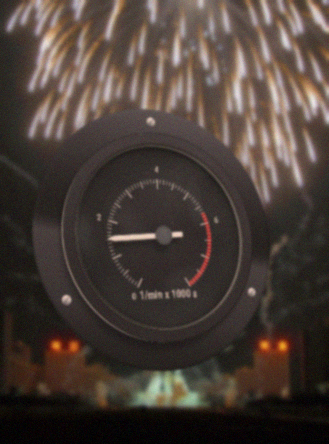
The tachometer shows 1500 rpm
